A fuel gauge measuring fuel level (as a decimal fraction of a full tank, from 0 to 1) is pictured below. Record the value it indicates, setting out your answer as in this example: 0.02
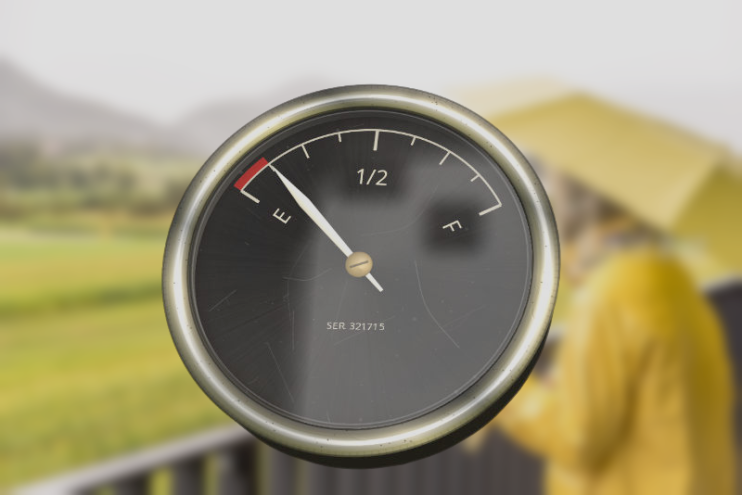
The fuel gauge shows 0.125
